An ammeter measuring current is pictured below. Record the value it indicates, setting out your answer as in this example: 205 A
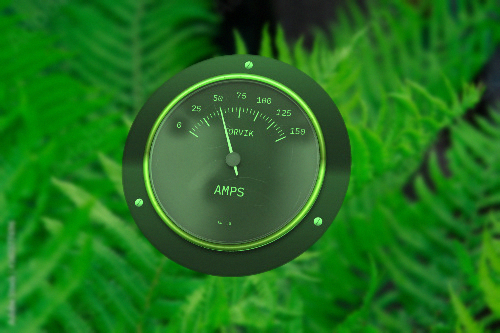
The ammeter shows 50 A
